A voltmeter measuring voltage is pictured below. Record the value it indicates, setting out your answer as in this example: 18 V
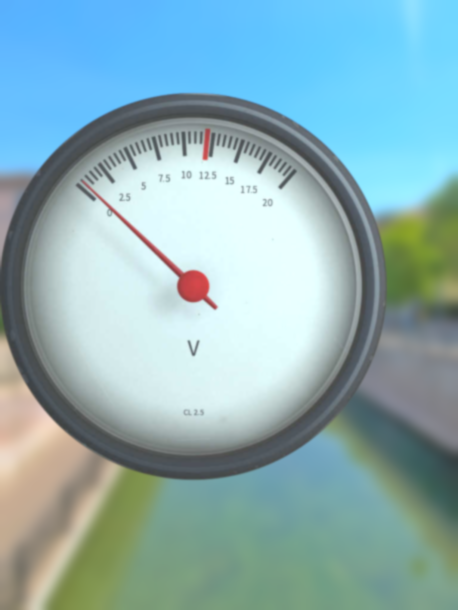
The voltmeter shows 0.5 V
